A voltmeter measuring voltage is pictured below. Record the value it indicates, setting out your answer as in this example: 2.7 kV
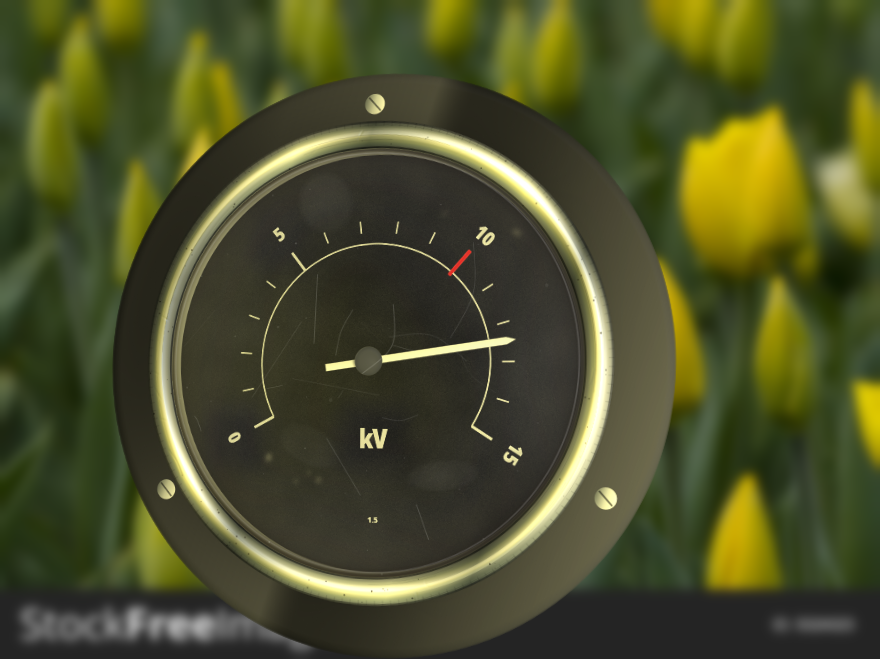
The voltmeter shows 12.5 kV
